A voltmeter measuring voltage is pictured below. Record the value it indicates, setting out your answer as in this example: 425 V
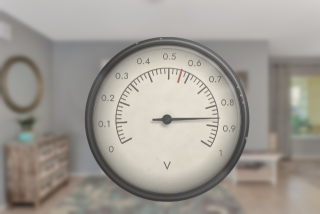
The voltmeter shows 0.86 V
